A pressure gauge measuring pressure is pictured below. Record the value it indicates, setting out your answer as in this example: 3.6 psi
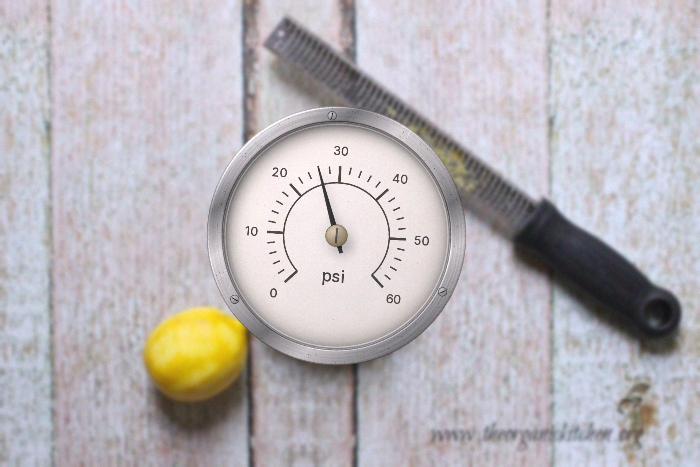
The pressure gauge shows 26 psi
